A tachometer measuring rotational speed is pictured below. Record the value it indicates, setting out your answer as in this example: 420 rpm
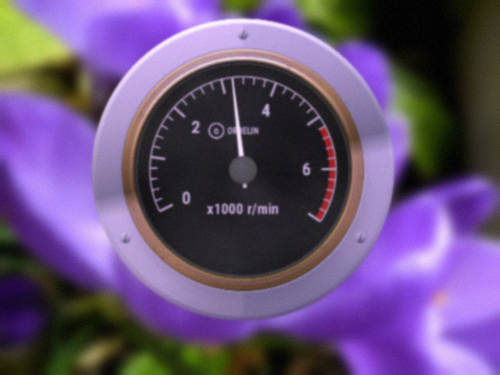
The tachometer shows 3200 rpm
